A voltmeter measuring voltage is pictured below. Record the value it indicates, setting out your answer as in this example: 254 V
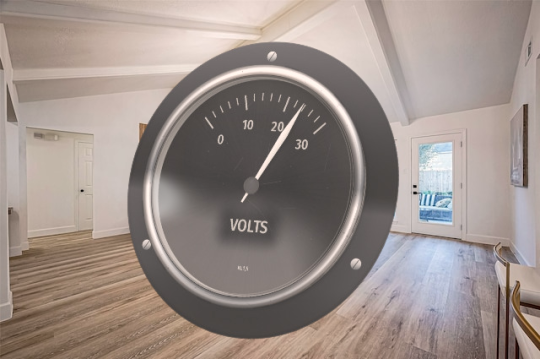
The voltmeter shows 24 V
